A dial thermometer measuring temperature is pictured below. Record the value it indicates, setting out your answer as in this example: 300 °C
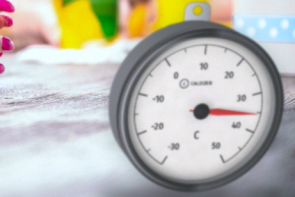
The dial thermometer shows 35 °C
